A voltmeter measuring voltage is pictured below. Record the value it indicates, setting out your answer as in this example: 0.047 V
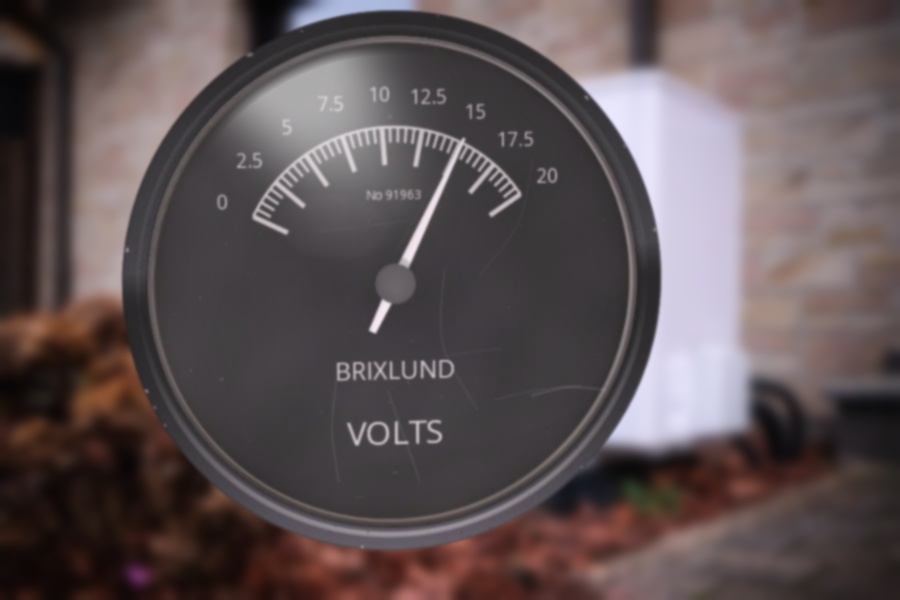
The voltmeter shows 15 V
